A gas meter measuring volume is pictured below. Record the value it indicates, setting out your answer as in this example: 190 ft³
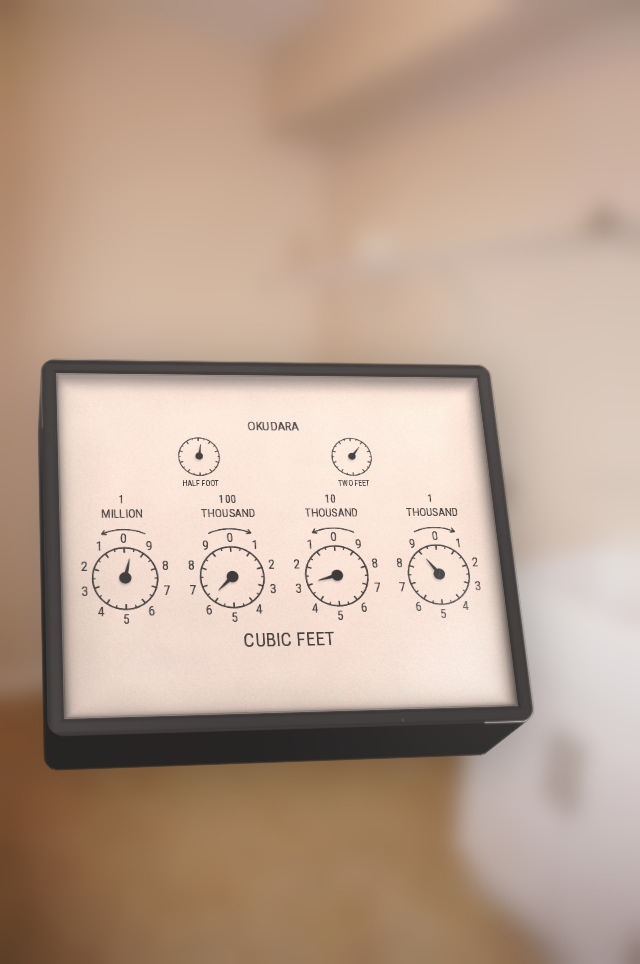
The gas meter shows 962900 ft³
